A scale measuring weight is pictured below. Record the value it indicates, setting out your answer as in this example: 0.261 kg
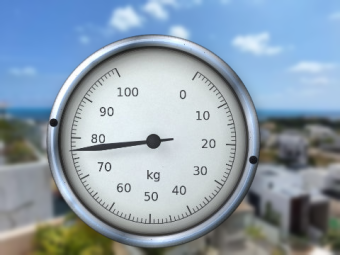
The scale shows 77 kg
